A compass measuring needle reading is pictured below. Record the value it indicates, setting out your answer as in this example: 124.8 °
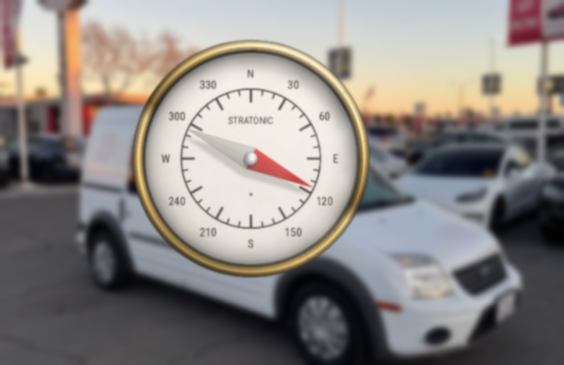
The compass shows 115 °
